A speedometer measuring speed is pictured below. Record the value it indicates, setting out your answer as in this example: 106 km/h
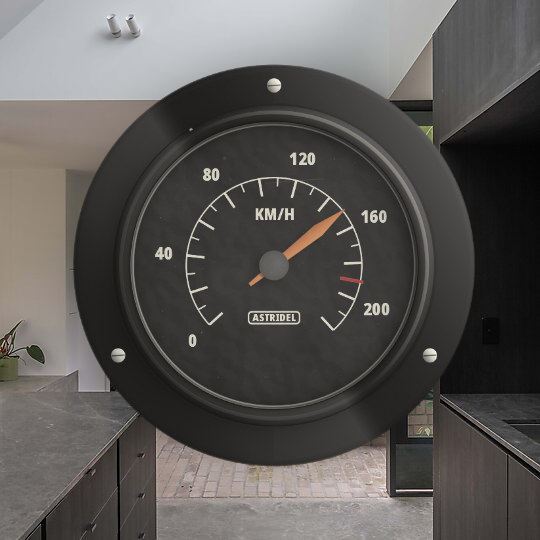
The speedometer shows 150 km/h
